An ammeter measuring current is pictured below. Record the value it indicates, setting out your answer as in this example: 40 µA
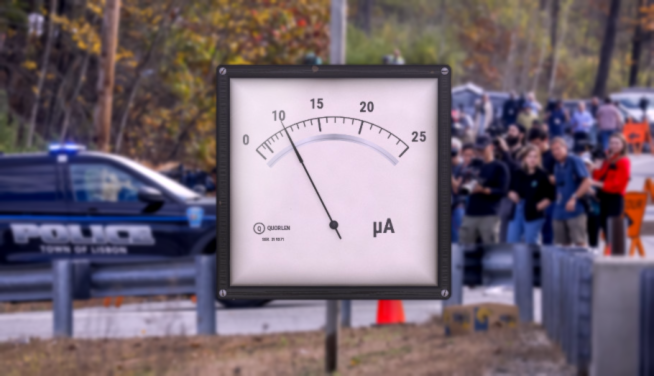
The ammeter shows 10 µA
